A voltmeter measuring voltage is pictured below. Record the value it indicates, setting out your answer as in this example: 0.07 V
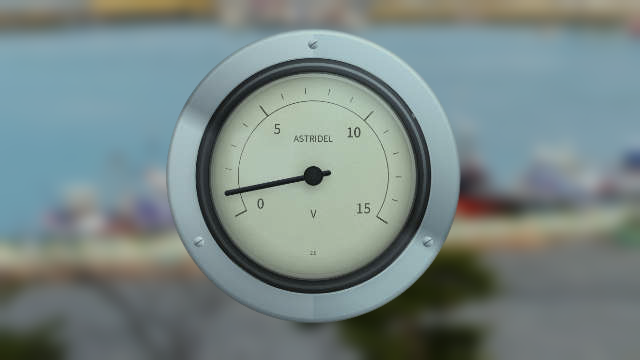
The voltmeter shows 1 V
